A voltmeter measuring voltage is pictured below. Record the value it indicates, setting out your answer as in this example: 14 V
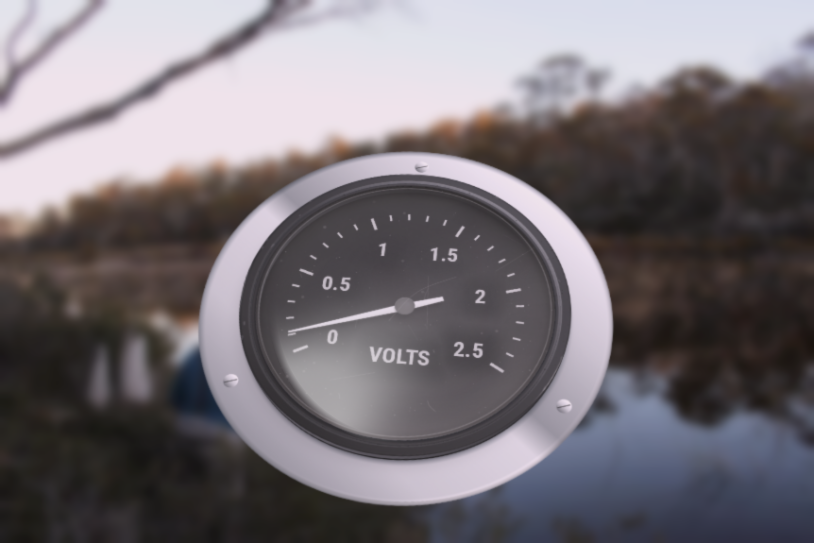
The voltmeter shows 0.1 V
